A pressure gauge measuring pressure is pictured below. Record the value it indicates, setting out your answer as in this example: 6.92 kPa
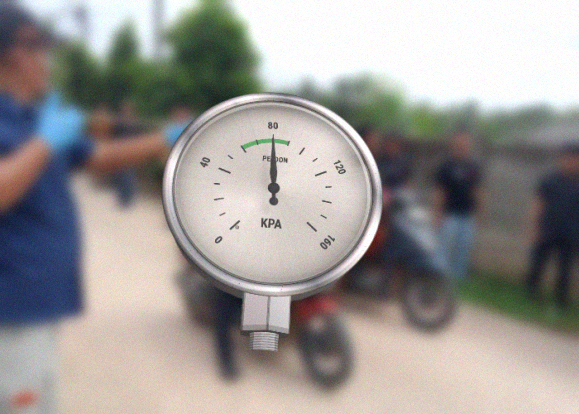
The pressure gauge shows 80 kPa
